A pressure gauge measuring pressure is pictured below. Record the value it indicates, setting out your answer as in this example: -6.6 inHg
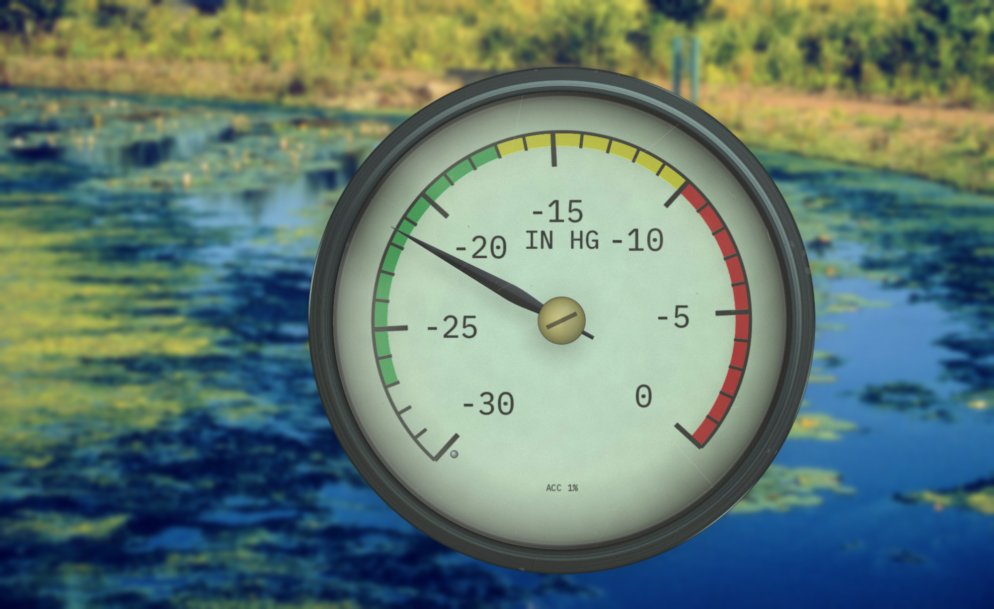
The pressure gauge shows -21.5 inHg
